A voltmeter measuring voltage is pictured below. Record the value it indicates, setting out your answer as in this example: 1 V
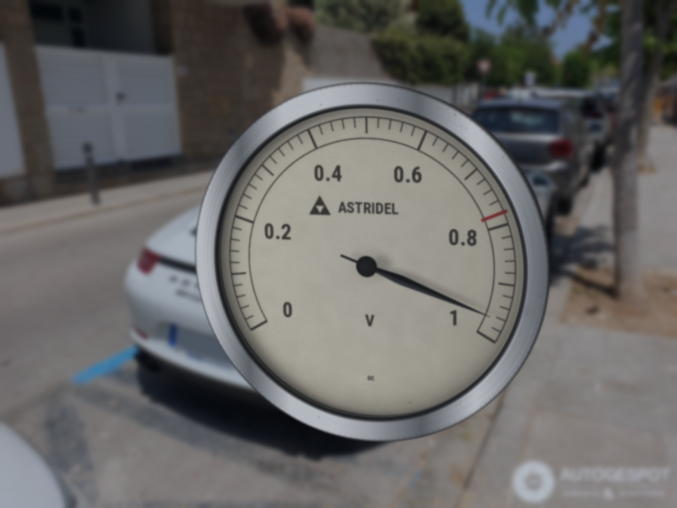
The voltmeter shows 0.96 V
